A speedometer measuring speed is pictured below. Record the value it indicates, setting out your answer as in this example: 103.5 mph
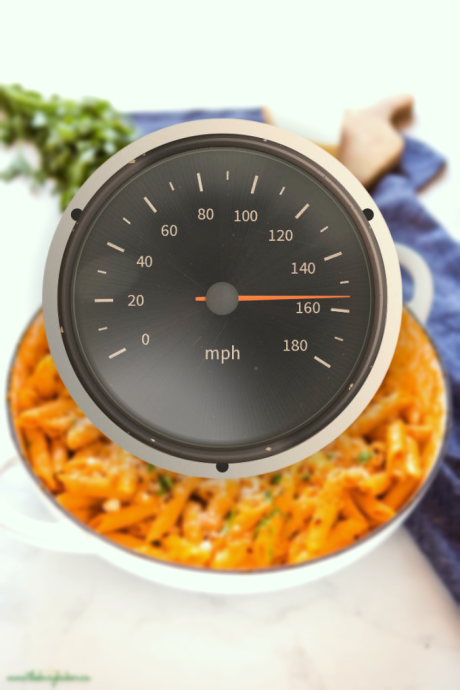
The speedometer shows 155 mph
